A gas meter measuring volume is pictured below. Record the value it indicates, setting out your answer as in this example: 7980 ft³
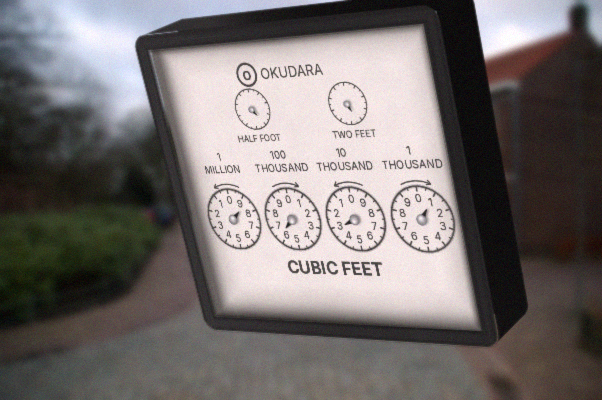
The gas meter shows 863100 ft³
